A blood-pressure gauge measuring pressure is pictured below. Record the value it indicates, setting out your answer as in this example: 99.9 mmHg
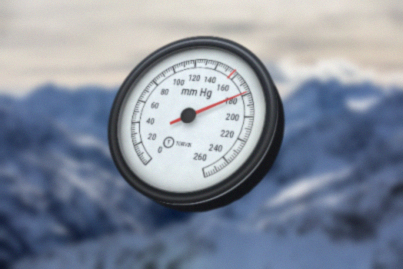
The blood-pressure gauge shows 180 mmHg
